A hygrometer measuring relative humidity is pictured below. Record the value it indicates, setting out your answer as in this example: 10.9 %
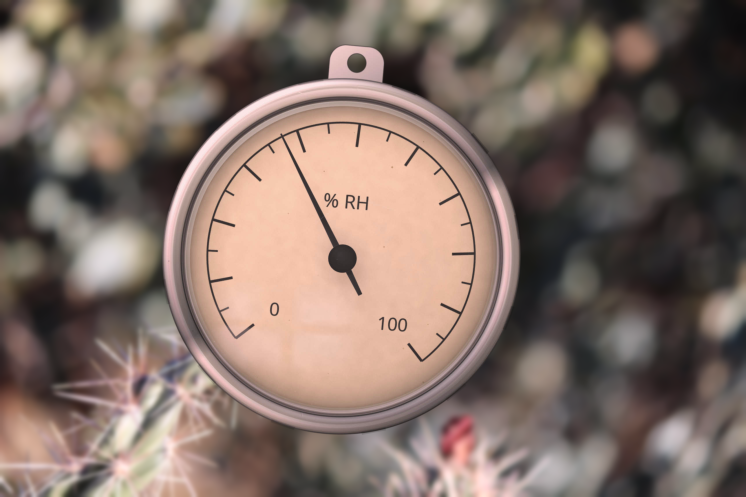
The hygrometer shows 37.5 %
